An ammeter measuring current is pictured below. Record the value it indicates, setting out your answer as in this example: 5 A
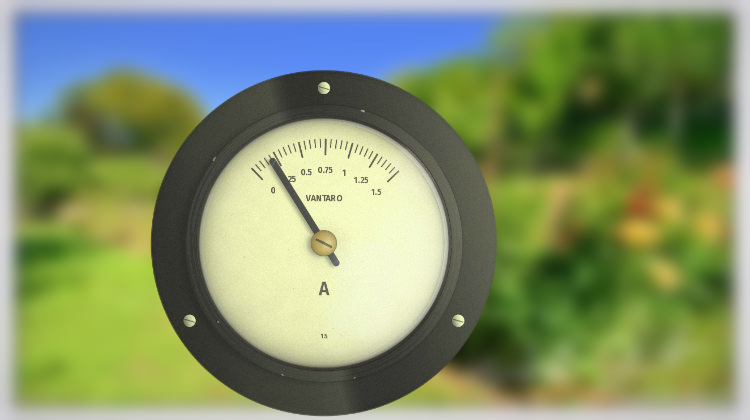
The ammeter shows 0.2 A
